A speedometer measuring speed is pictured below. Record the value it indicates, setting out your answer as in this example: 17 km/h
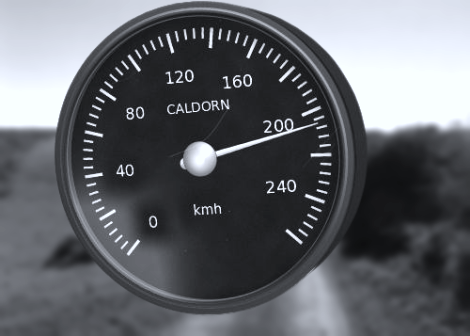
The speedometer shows 206 km/h
